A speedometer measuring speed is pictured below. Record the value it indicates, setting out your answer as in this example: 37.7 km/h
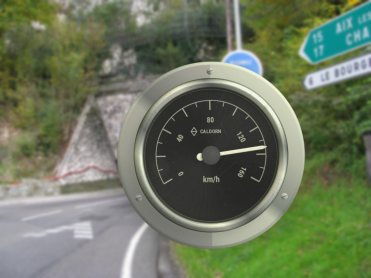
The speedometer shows 135 km/h
